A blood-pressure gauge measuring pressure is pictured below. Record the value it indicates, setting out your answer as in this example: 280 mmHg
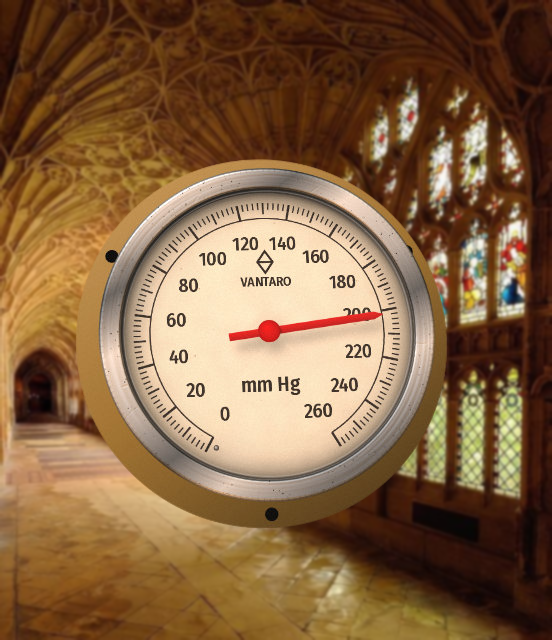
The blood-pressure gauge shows 202 mmHg
